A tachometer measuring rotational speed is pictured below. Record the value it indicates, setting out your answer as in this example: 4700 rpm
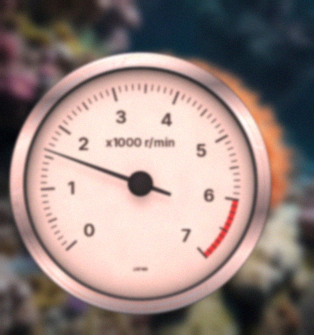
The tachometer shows 1600 rpm
